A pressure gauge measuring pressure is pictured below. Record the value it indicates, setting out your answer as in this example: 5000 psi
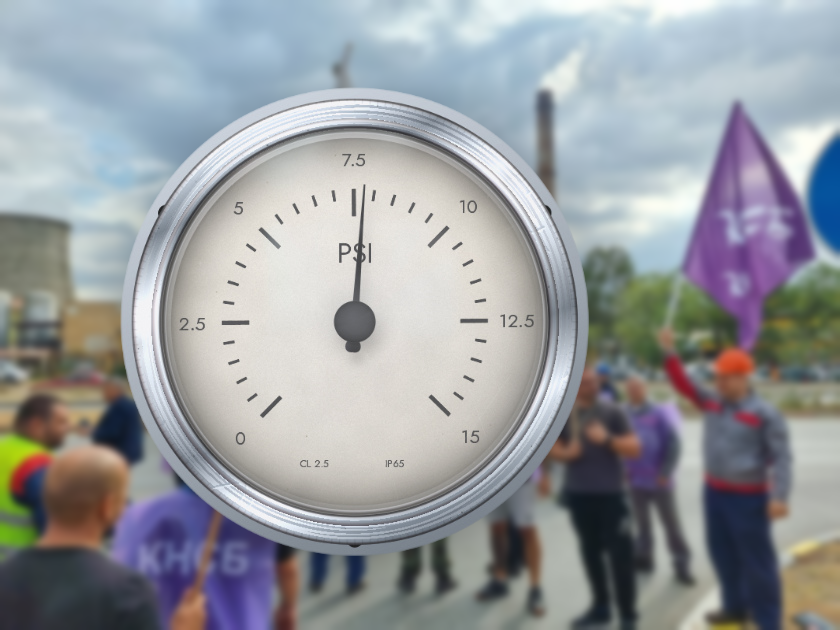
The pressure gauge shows 7.75 psi
